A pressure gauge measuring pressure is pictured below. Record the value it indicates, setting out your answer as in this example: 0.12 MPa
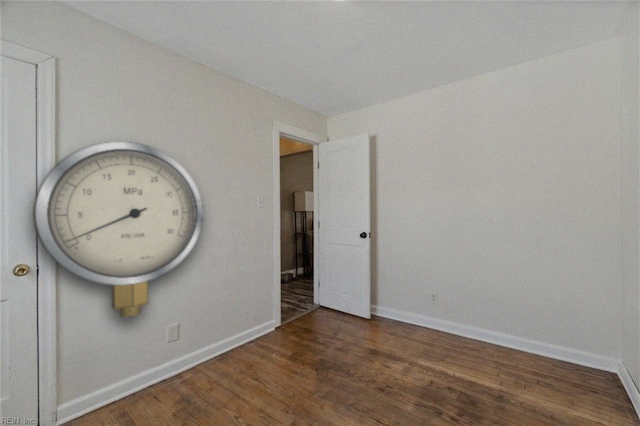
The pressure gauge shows 1 MPa
